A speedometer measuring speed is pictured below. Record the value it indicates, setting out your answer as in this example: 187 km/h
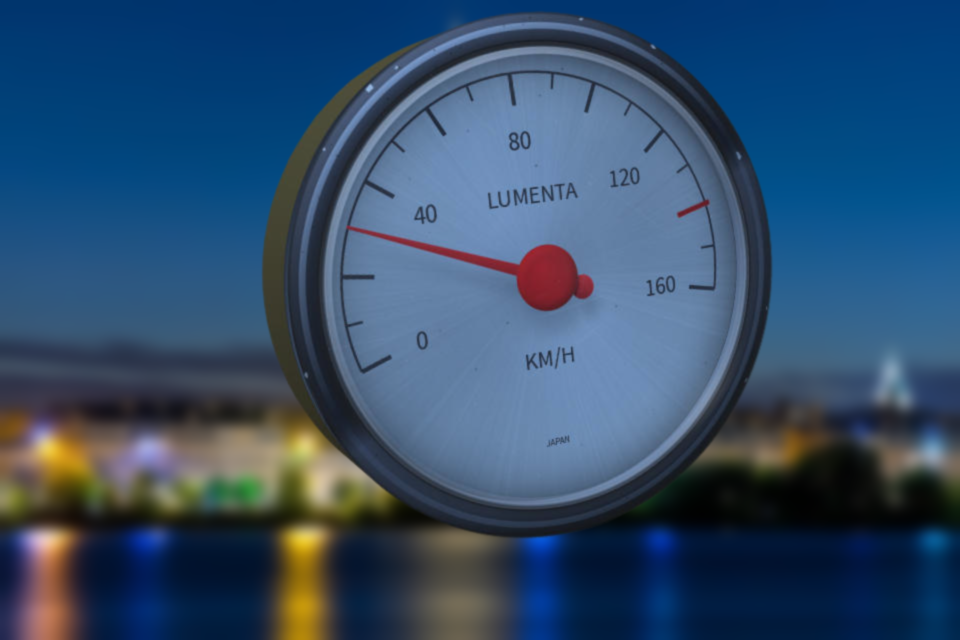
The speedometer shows 30 km/h
